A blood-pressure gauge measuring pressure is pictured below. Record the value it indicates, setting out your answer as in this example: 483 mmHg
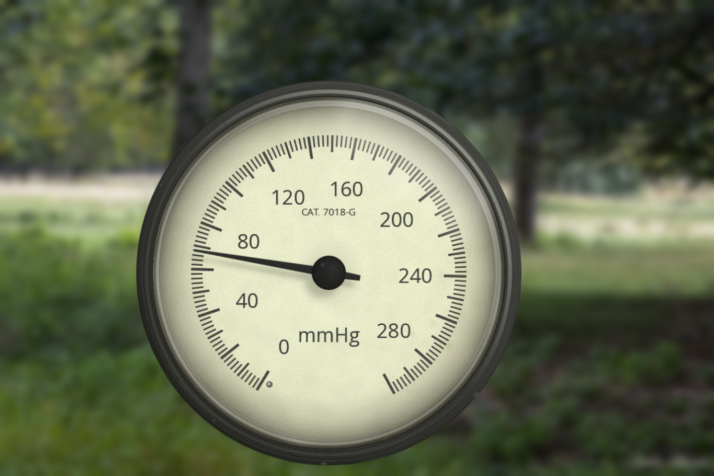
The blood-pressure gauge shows 68 mmHg
